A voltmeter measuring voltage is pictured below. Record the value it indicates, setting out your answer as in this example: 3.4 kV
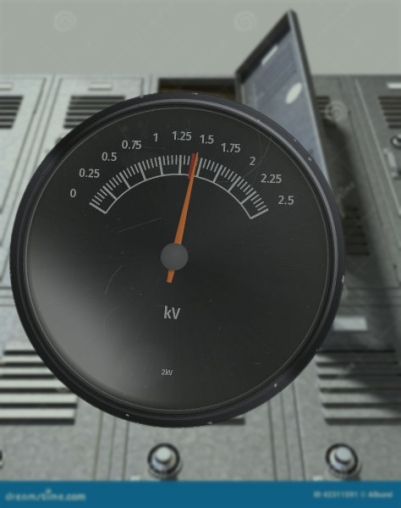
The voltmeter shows 1.45 kV
